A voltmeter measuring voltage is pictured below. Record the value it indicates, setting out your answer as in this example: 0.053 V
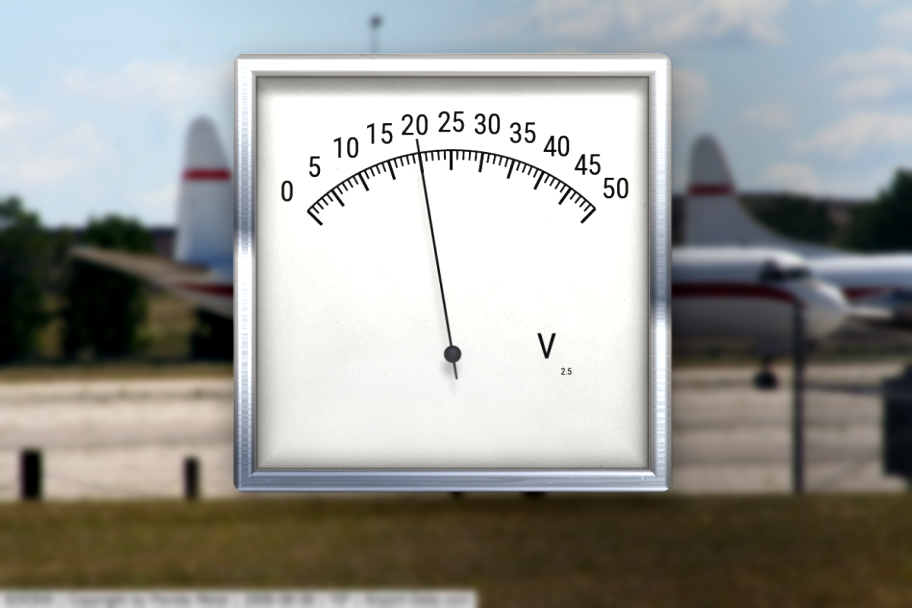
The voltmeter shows 20 V
